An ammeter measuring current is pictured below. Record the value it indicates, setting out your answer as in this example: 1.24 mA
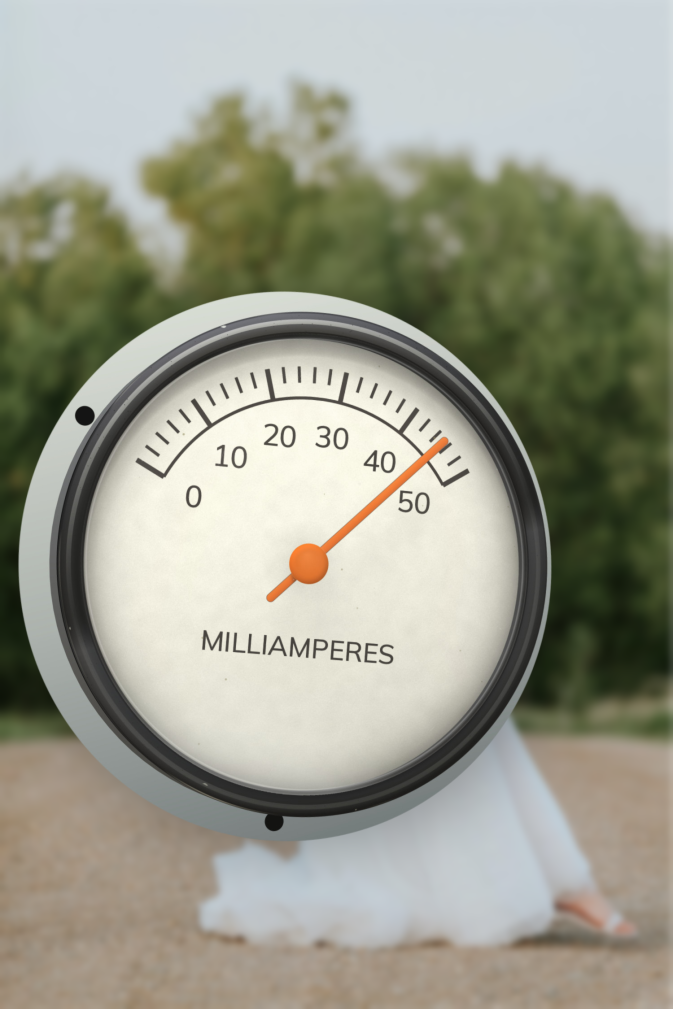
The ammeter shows 45 mA
